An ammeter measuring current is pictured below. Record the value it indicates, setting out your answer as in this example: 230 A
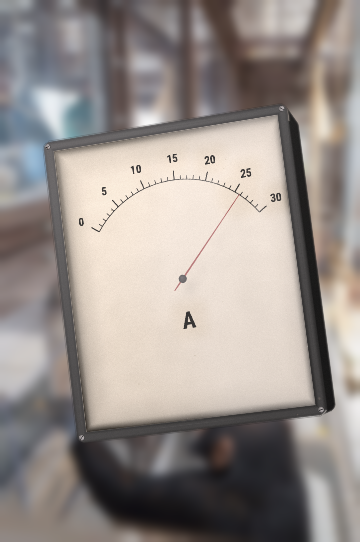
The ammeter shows 26 A
